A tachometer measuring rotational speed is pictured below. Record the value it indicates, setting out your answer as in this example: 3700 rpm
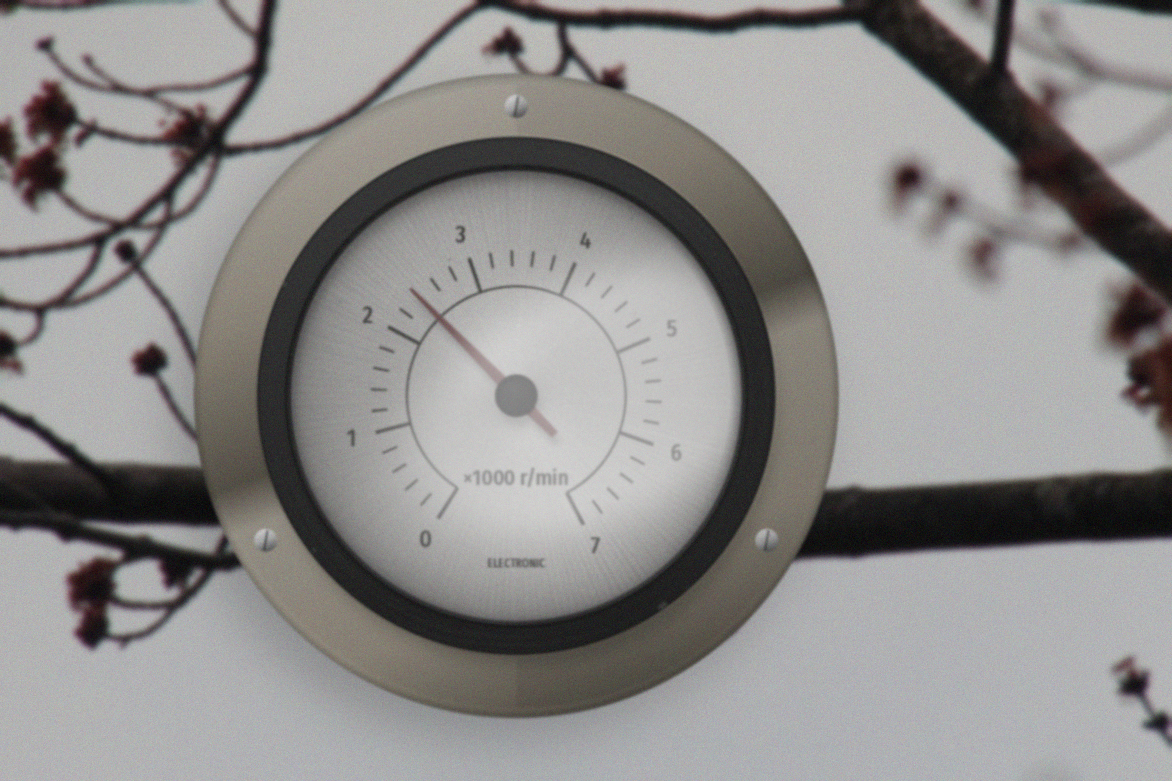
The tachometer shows 2400 rpm
